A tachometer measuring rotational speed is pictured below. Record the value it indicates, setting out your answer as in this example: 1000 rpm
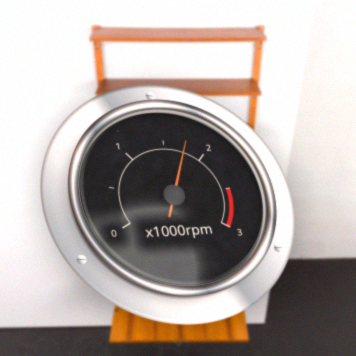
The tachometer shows 1750 rpm
